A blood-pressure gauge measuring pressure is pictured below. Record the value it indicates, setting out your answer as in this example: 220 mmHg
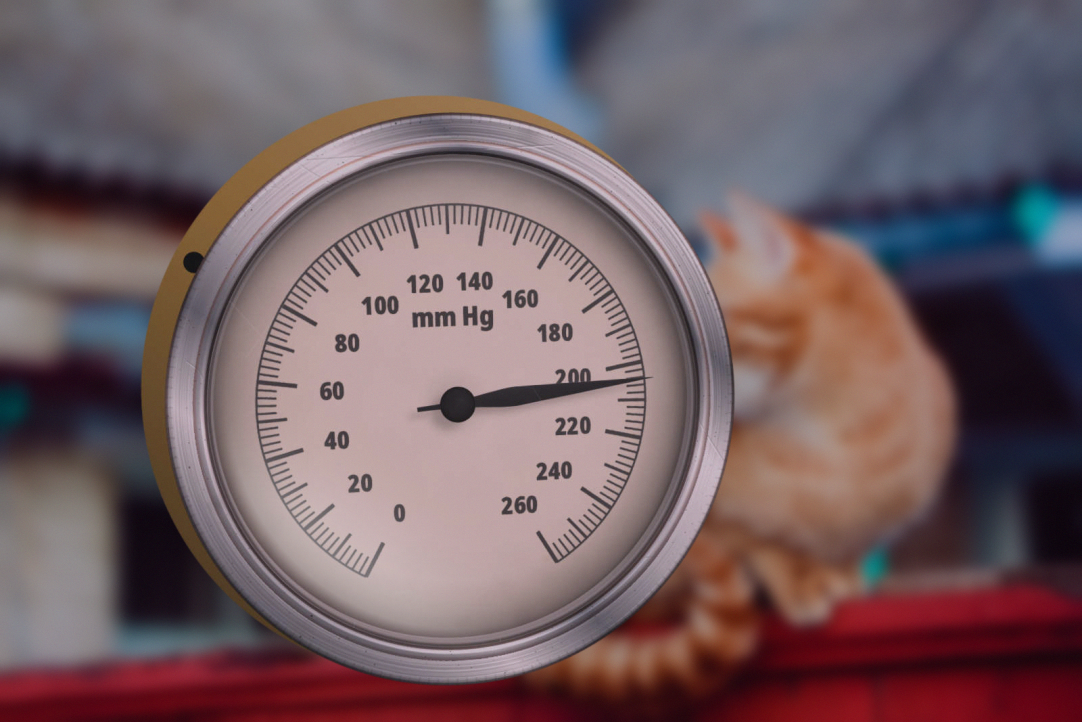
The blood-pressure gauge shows 204 mmHg
